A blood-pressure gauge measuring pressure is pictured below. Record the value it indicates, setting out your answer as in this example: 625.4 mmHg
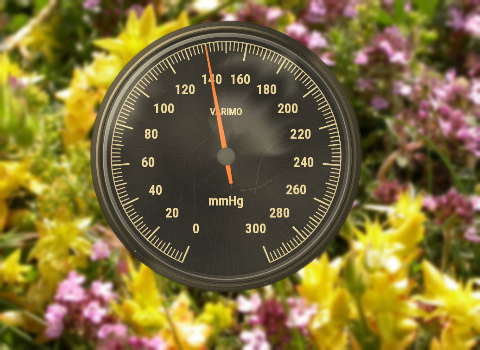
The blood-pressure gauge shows 140 mmHg
